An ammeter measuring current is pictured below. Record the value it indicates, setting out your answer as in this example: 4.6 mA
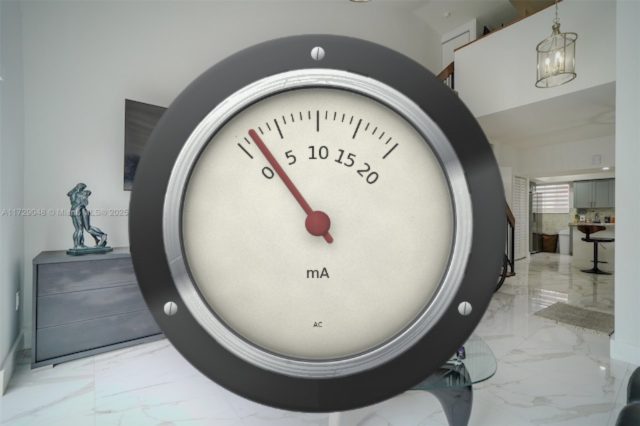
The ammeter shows 2 mA
